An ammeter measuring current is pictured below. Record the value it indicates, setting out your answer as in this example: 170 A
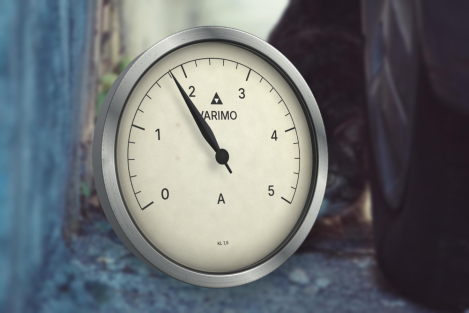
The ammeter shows 1.8 A
